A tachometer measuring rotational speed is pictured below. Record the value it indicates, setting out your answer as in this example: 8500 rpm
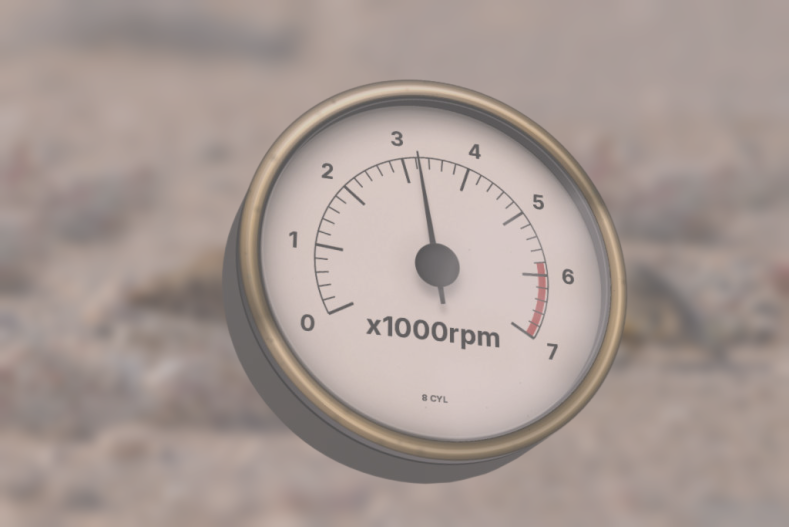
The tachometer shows 3200 rpm
